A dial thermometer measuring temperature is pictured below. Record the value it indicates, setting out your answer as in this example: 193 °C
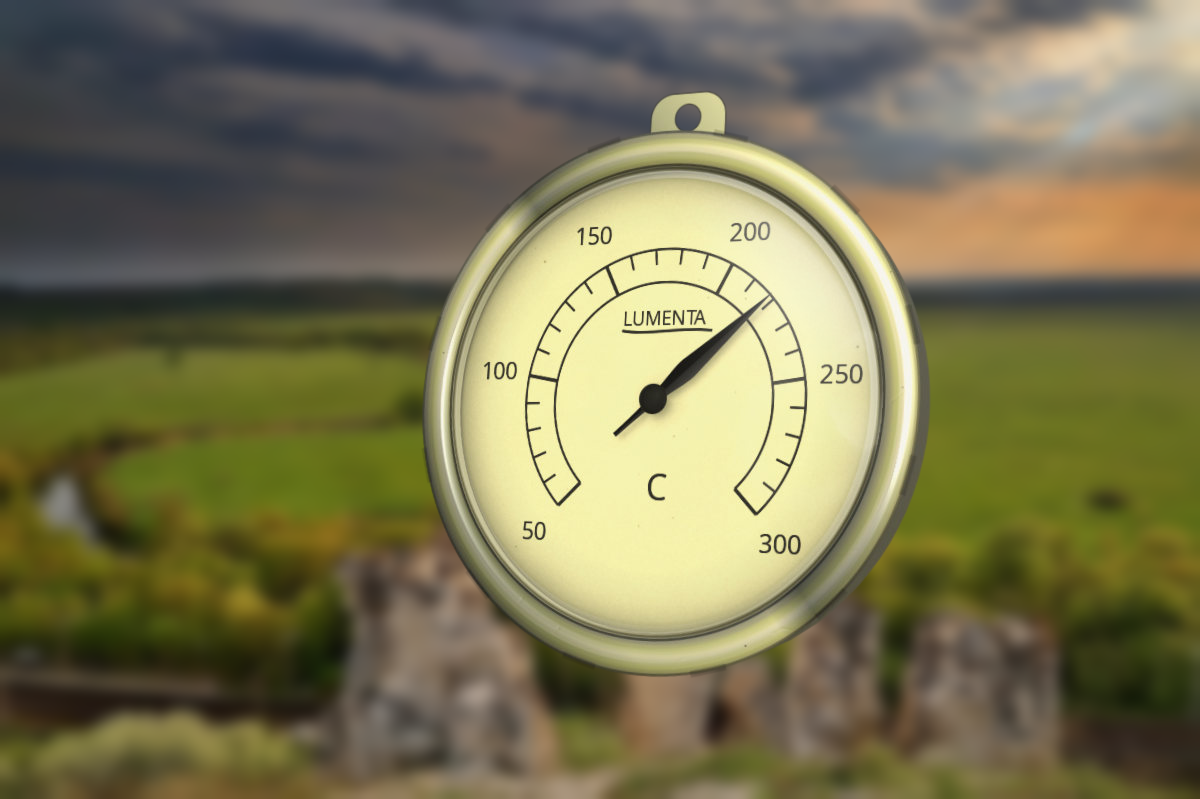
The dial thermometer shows 220 °C
